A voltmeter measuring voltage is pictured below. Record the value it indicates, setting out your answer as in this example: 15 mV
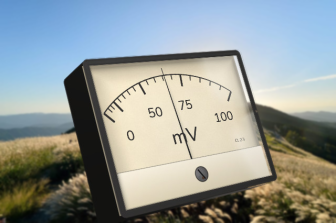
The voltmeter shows 65 mV
